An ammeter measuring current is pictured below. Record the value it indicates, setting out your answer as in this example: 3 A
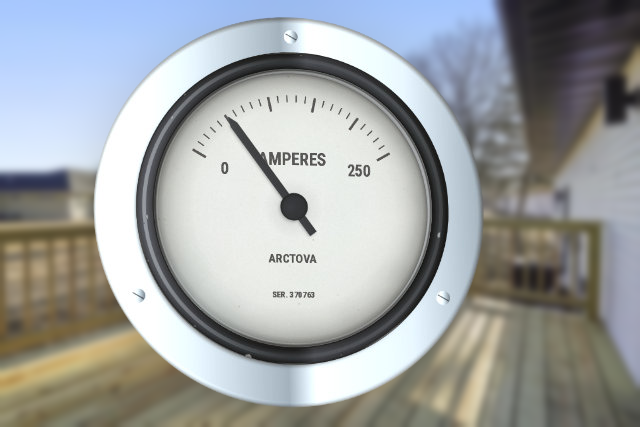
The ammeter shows 50 A
